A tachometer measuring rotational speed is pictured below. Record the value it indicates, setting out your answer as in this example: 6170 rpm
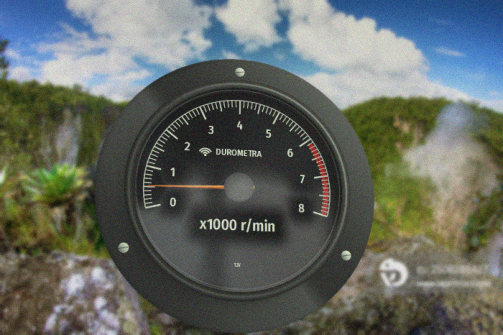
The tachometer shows 500 rpm
